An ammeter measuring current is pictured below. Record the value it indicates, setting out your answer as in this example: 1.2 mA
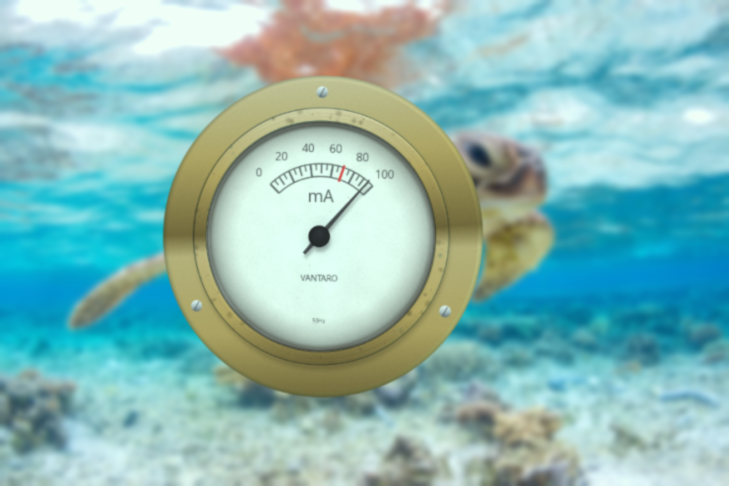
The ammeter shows 95 mA
